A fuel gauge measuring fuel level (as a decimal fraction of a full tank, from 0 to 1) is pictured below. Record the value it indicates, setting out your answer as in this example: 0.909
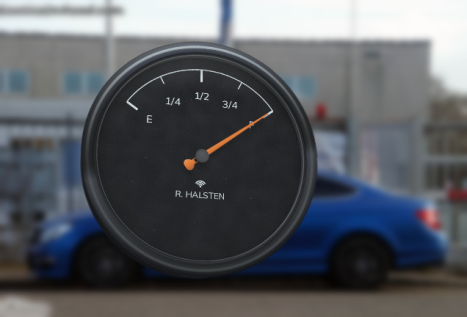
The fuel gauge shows 1
